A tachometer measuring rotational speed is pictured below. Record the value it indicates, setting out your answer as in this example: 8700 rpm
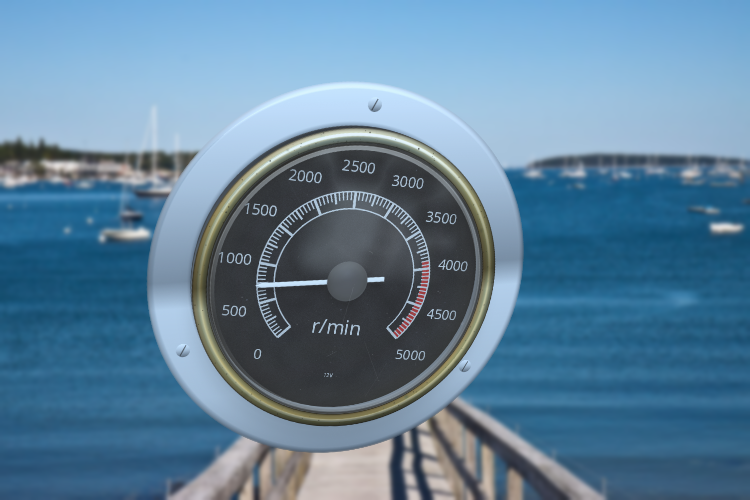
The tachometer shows 750 rpm
